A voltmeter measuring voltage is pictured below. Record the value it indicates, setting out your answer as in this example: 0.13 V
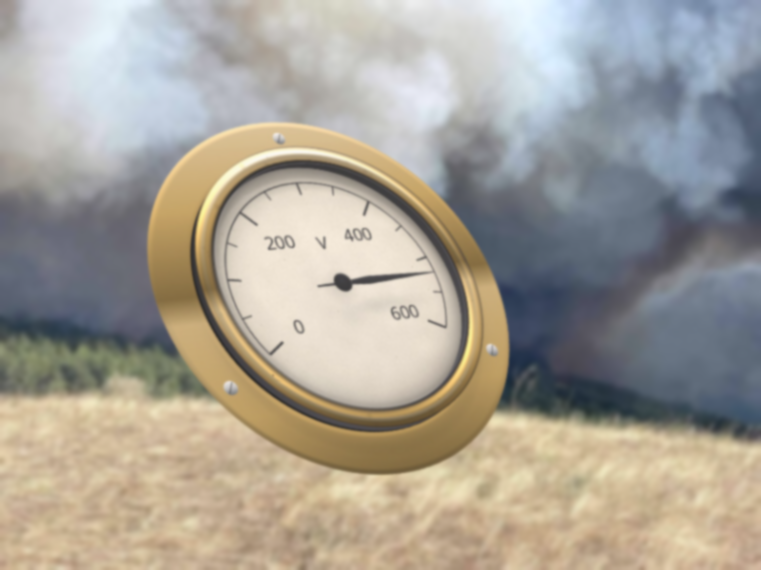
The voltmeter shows 525 V
